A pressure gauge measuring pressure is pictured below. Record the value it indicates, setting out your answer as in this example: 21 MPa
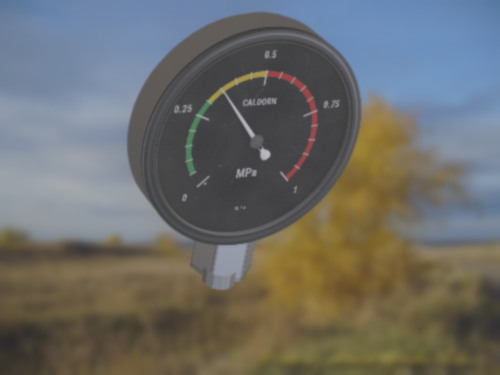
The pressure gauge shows 0.35 MPa
